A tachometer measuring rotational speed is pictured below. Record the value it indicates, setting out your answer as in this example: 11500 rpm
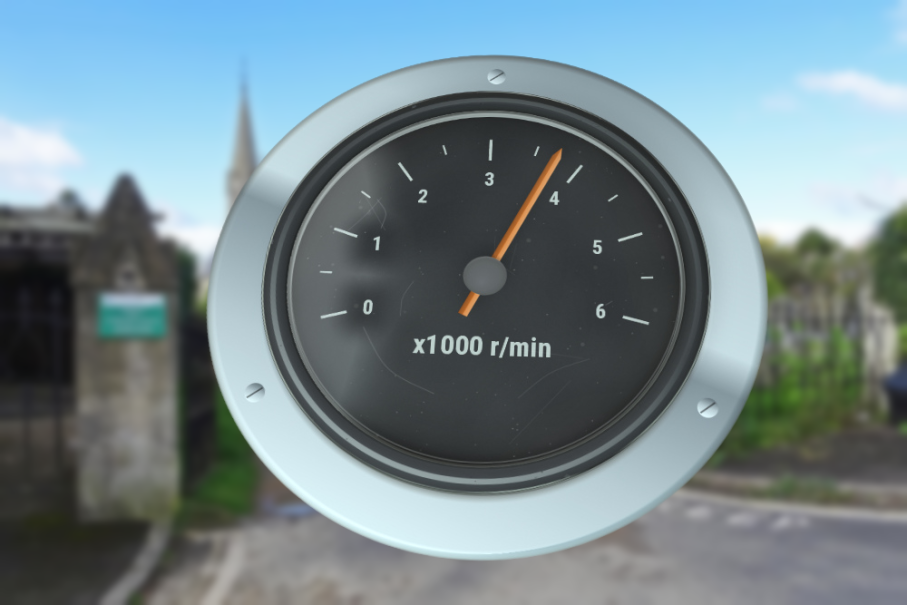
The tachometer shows 3750 rpm
